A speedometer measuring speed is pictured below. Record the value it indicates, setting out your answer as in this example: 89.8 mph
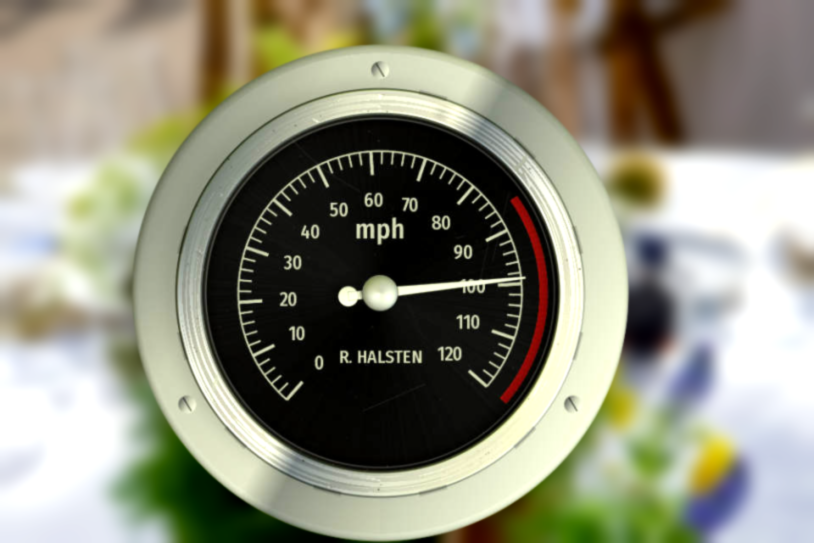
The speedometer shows 99 mph
